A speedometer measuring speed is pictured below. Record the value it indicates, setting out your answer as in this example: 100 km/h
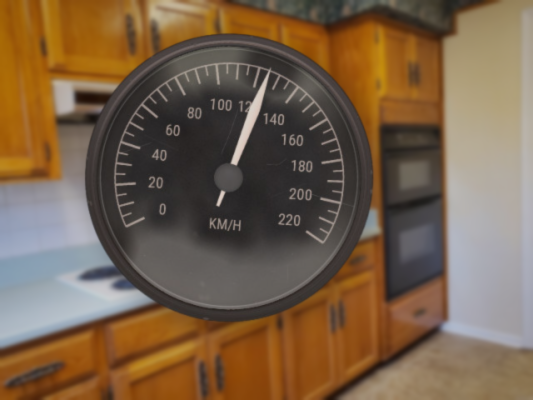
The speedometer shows 125 km/h
